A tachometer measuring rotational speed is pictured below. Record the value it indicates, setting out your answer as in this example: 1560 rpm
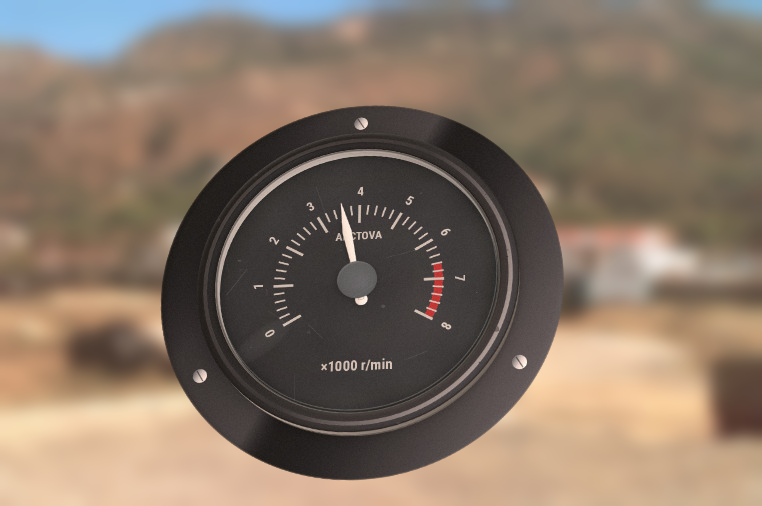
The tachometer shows 3600 rpm
